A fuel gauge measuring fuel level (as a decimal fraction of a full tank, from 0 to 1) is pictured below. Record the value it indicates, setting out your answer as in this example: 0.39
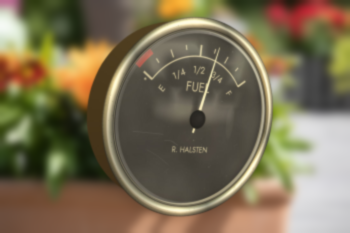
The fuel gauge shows 0.625
